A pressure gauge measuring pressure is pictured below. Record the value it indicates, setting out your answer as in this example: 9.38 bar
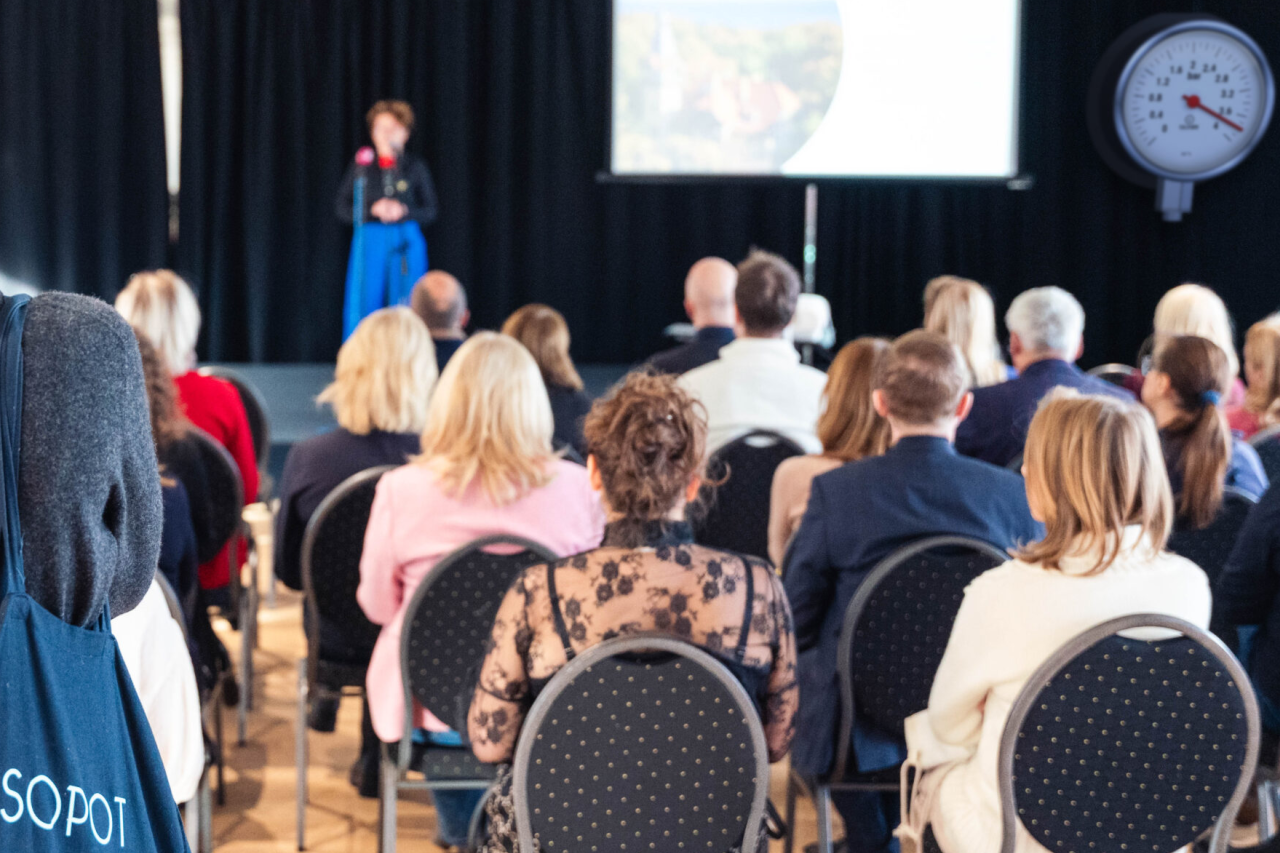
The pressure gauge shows 3.8 bar
